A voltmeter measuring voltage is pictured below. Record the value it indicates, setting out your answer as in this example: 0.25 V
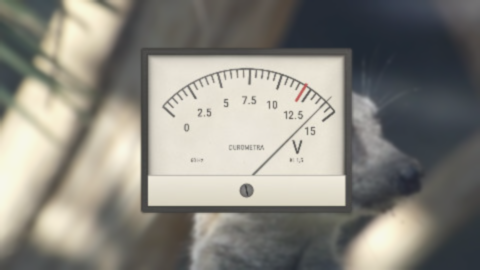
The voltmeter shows 14 V
